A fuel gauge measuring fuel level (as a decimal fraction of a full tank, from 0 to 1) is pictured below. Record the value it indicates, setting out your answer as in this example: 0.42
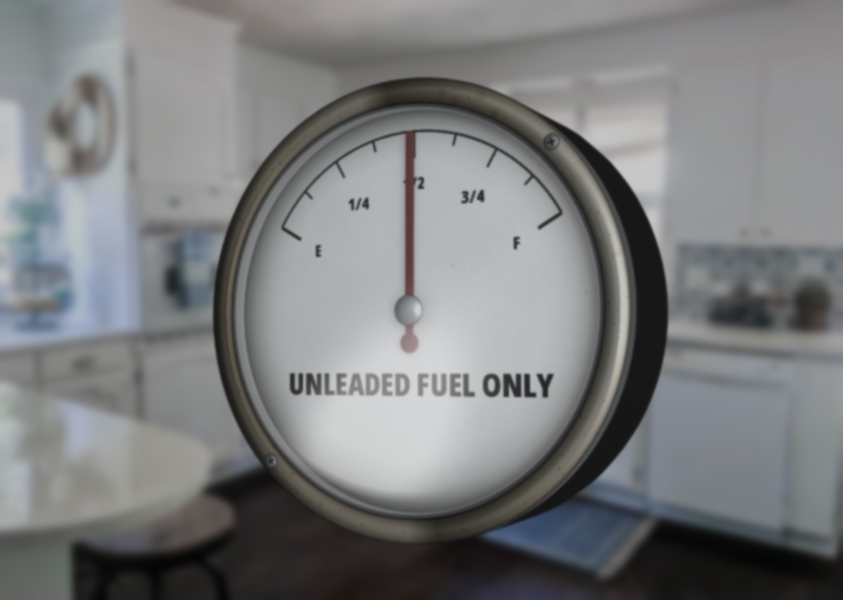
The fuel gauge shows 0.5
